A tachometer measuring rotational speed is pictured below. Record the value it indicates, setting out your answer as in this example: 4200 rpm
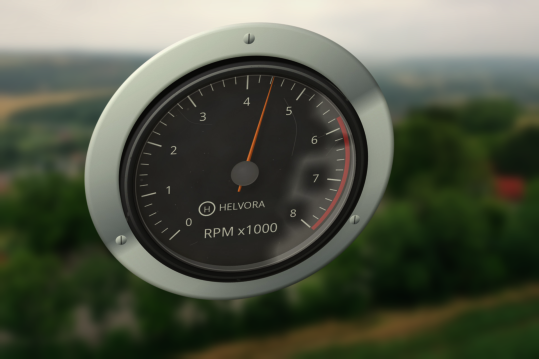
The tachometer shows 4400 rpm
